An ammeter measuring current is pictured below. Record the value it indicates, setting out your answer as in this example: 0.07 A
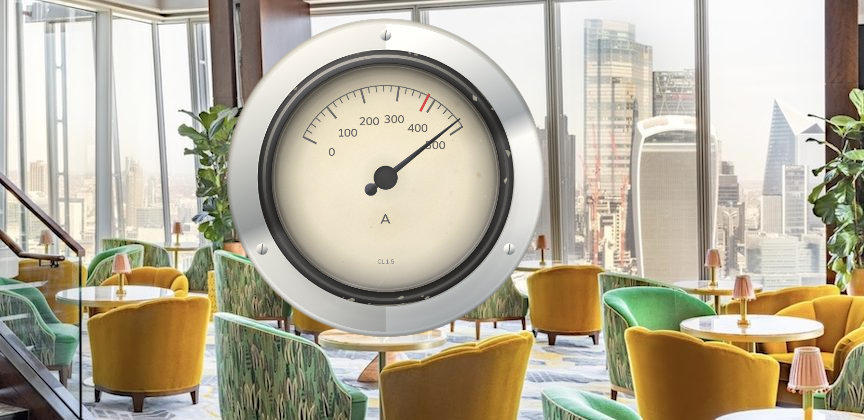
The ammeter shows 480 A
